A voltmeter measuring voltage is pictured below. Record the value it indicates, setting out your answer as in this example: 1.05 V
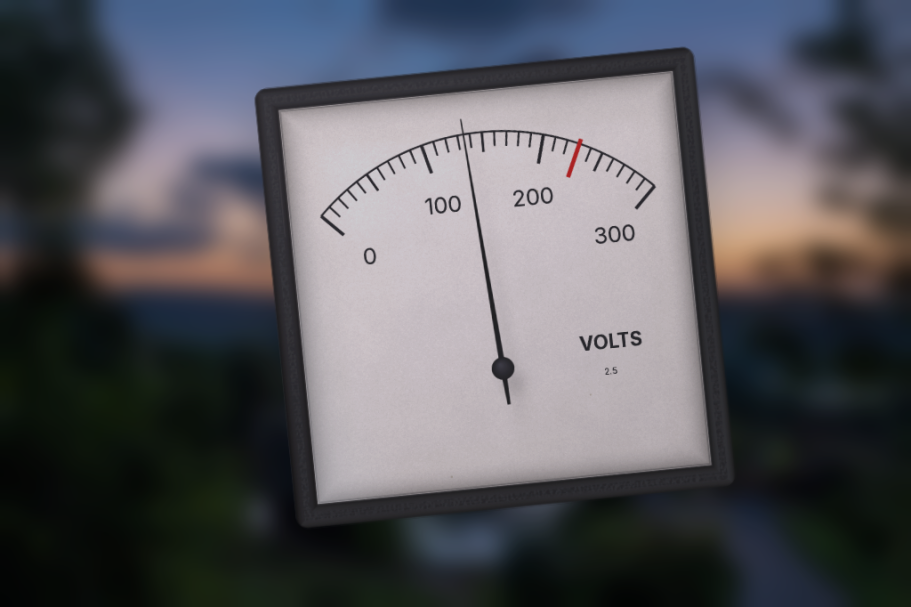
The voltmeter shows 135 V
